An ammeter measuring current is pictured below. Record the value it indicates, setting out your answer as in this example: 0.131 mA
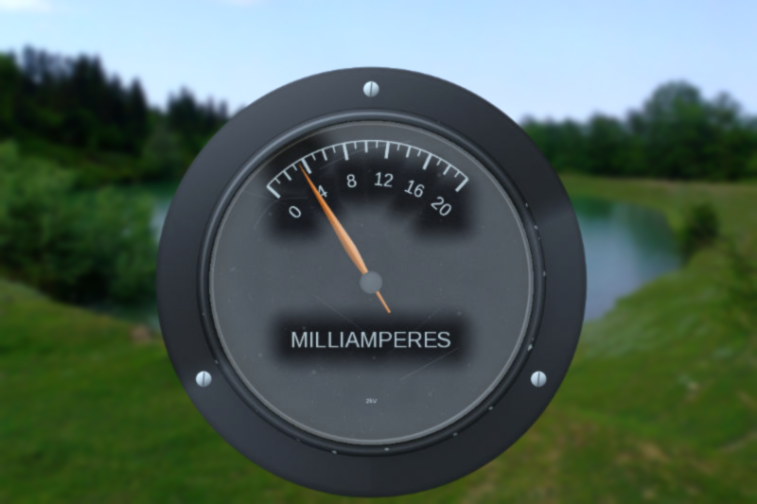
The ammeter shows 3.5 mA
